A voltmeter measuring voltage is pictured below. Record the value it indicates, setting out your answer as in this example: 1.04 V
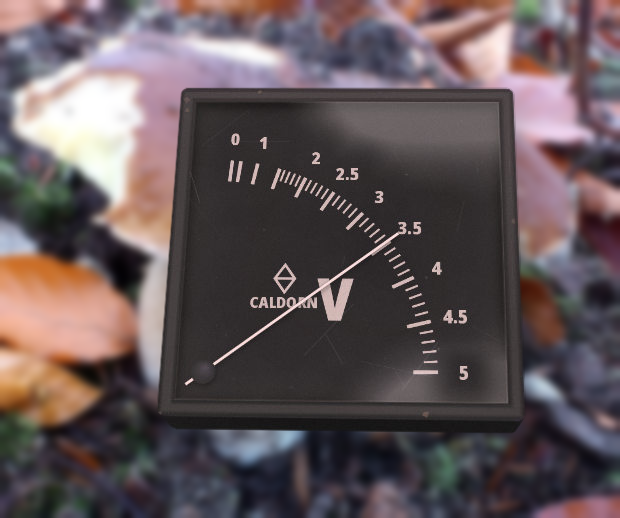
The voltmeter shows 3.5 V
